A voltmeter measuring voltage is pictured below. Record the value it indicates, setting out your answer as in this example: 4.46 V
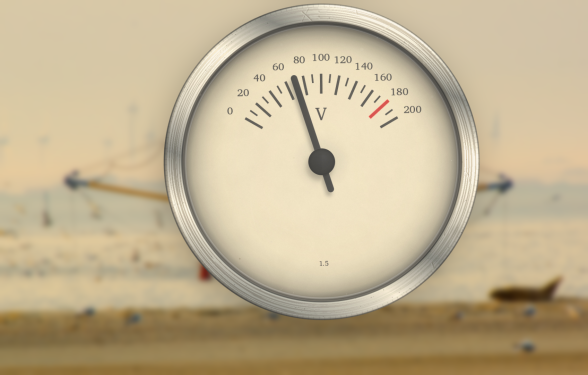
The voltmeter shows 70 V
